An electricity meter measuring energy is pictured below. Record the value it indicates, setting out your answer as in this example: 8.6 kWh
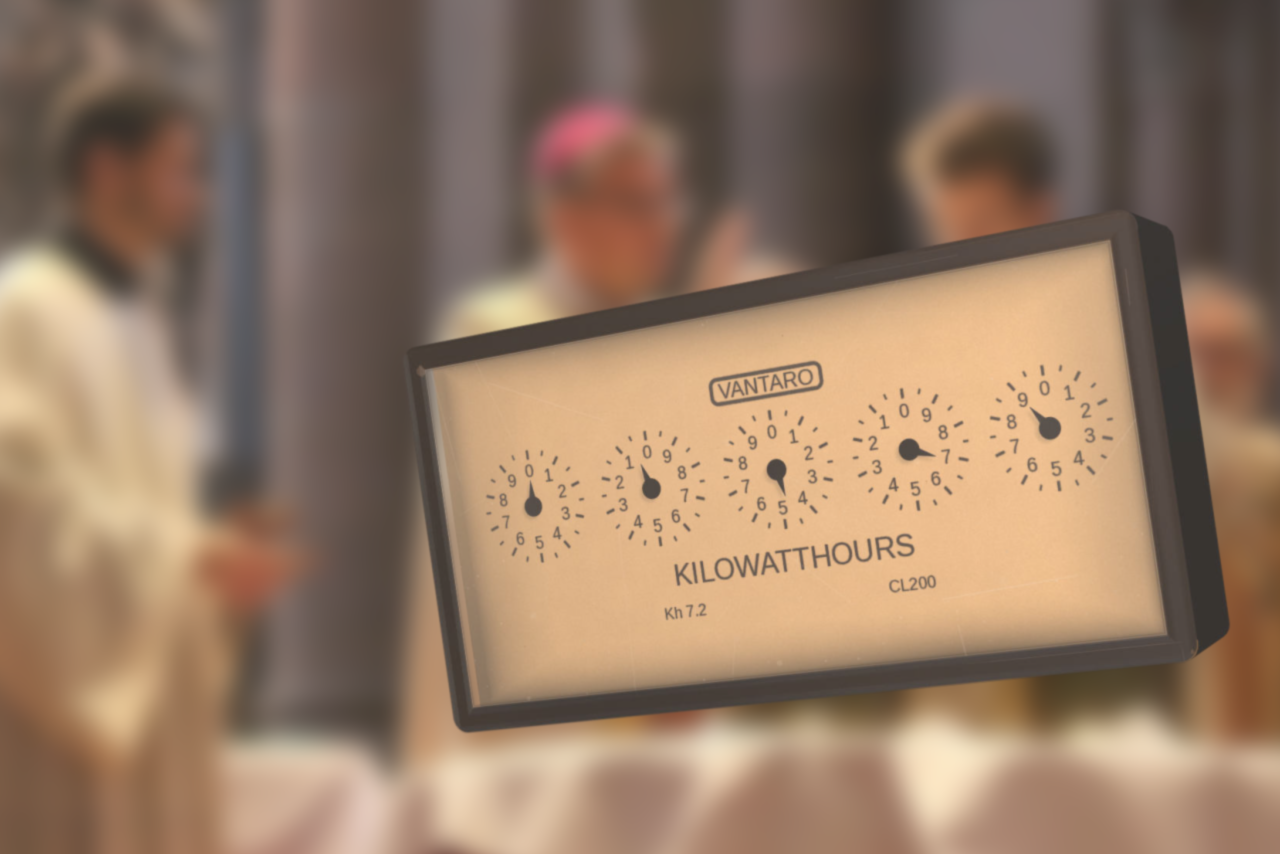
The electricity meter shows 469 kWh
